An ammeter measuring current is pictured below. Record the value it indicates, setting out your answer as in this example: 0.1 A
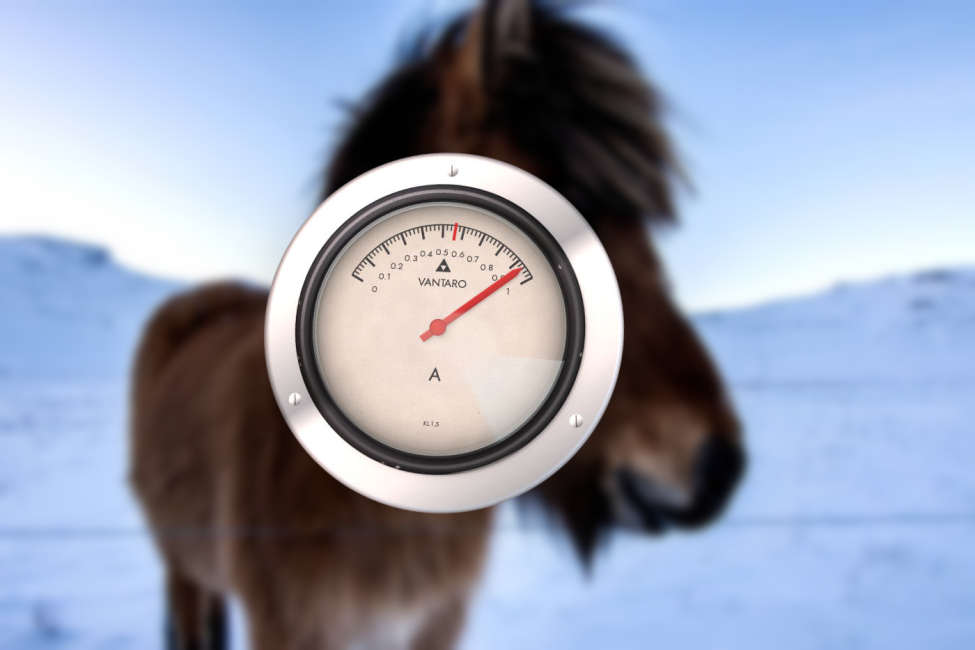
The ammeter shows 0.94 A
